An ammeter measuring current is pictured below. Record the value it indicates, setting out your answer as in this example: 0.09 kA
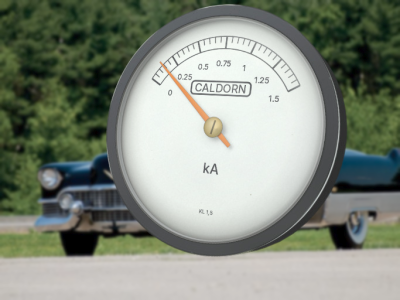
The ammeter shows 0.15 kA
